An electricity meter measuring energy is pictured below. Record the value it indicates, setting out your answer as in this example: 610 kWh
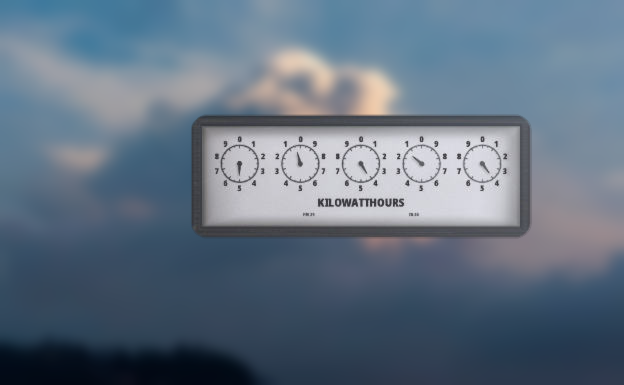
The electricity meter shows 50414 kWh
